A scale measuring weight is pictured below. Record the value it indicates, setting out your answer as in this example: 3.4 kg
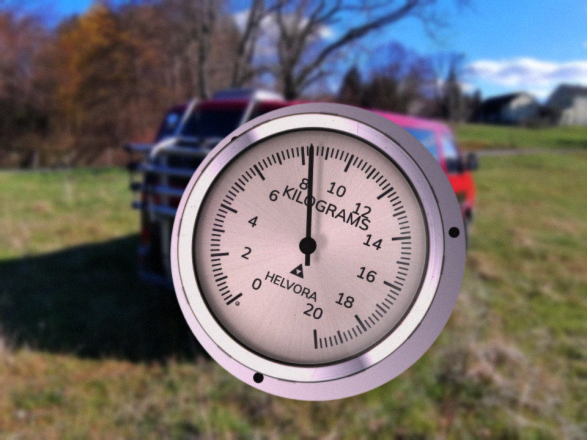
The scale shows 8.4 kg
